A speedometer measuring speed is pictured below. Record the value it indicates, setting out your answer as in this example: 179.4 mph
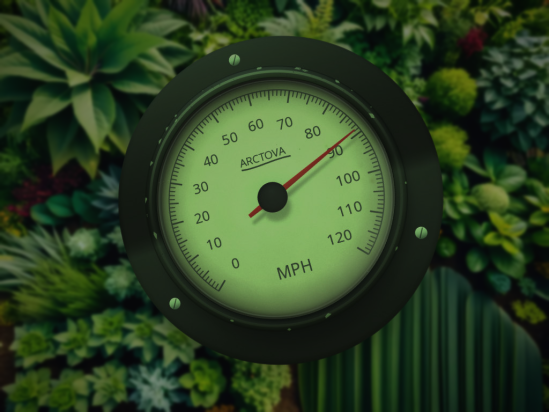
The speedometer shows 89 mph
